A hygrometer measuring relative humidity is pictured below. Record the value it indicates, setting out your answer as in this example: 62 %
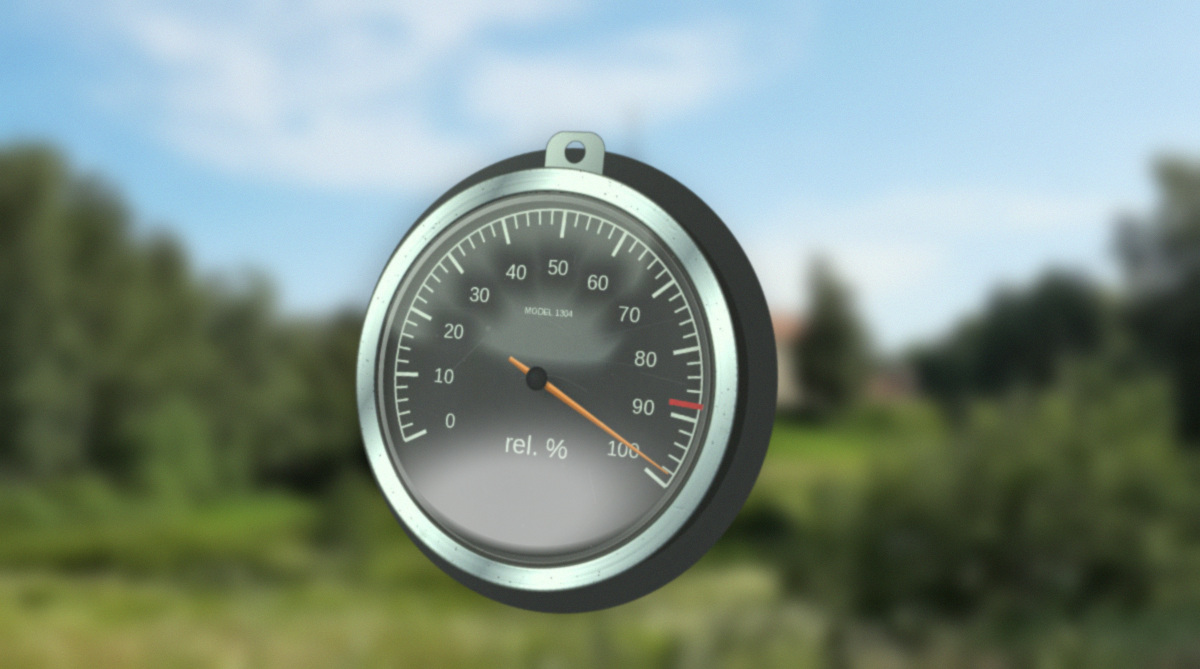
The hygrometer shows 98 %
